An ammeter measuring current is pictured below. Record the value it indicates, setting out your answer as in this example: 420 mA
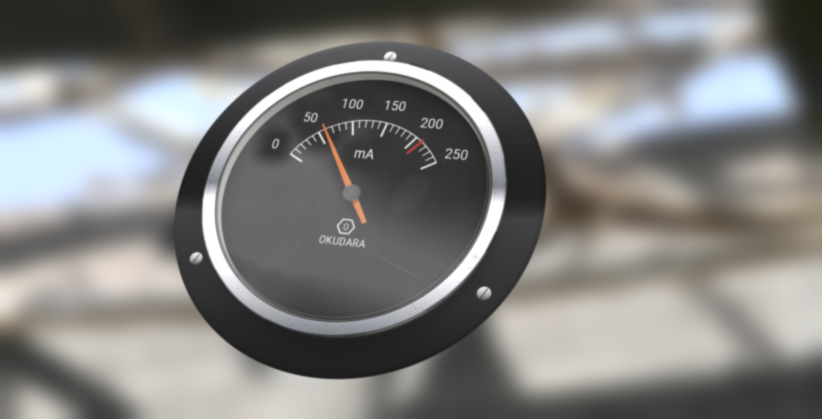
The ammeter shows 60 mA
